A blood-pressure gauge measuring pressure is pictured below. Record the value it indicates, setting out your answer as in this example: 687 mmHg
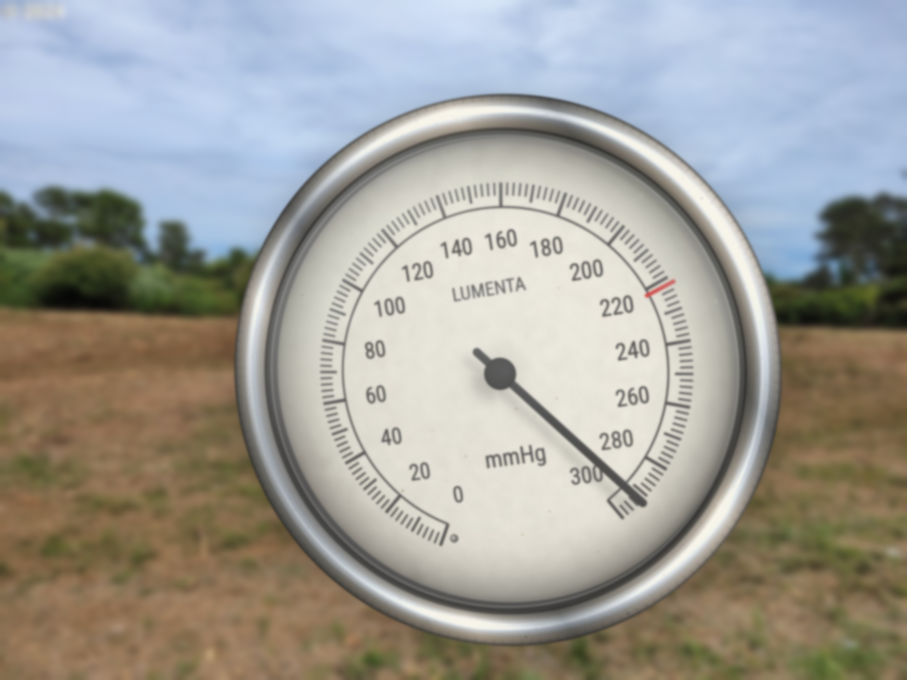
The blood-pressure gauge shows 292 mmHg
